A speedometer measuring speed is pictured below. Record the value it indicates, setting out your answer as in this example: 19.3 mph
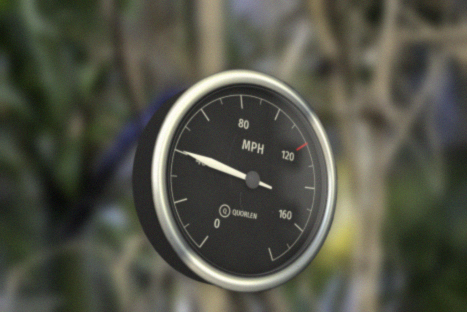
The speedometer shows 40 mph
